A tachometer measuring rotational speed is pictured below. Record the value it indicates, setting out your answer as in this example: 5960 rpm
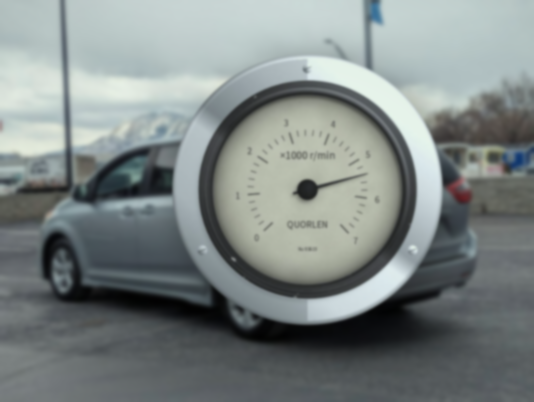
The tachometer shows 5400 rpm
